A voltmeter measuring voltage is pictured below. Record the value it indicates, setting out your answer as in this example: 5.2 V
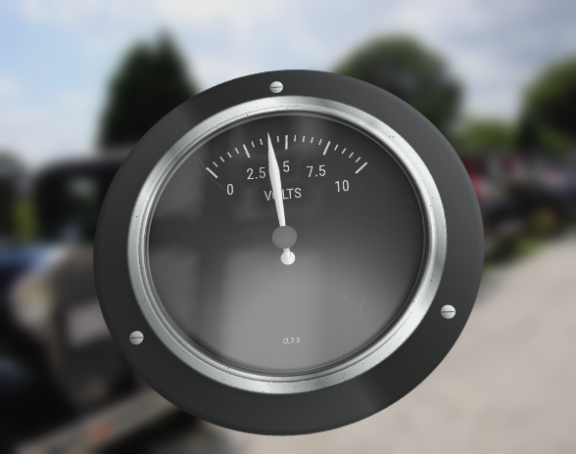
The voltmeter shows 4 V
